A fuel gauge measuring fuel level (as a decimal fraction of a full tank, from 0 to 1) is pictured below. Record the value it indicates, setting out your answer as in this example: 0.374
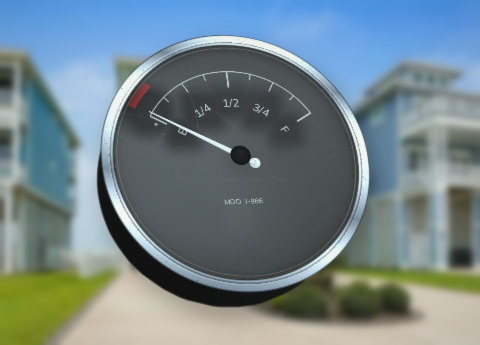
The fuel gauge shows 0
